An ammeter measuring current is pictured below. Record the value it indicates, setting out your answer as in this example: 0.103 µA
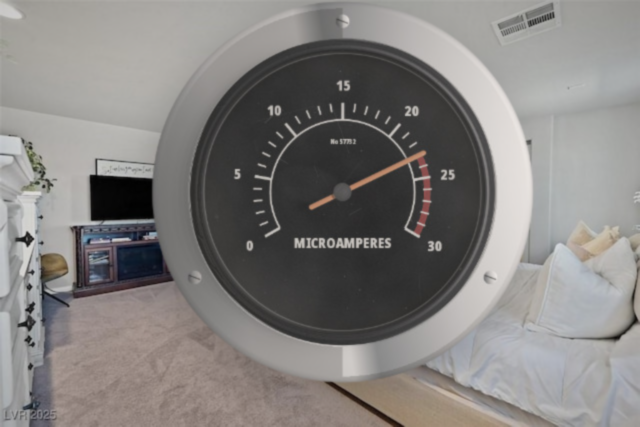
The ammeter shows 23 µA
